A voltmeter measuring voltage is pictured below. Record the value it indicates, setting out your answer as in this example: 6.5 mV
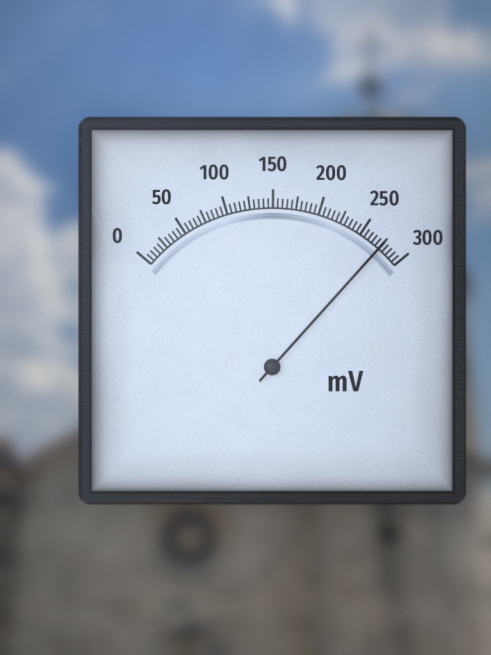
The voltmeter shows 275 mV
